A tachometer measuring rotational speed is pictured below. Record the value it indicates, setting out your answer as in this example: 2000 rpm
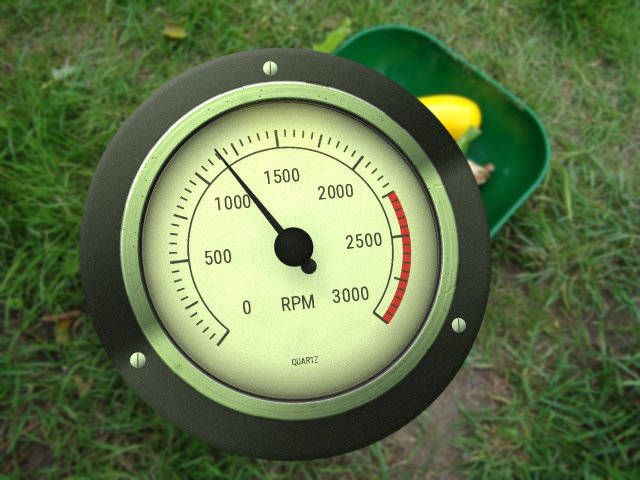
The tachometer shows 1150 rpm
